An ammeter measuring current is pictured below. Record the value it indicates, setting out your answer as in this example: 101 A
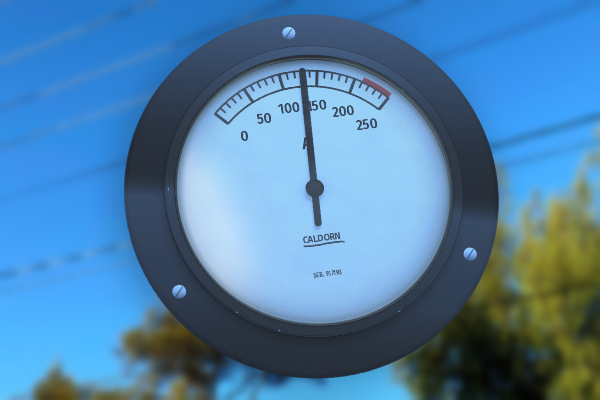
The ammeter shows 130 A
